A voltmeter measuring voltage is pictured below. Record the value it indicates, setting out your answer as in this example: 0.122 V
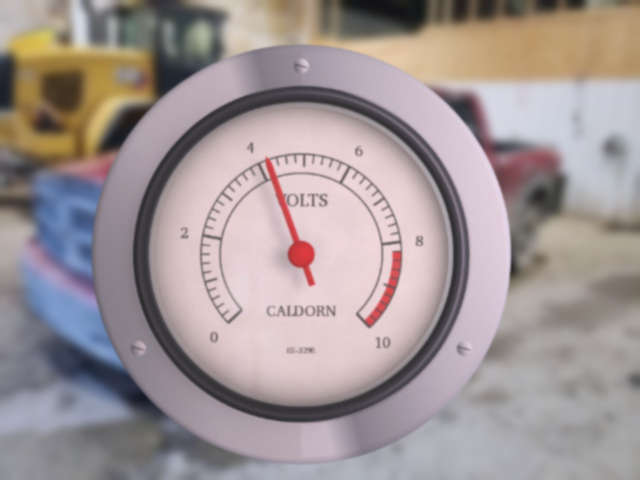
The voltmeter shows 4.2 V
